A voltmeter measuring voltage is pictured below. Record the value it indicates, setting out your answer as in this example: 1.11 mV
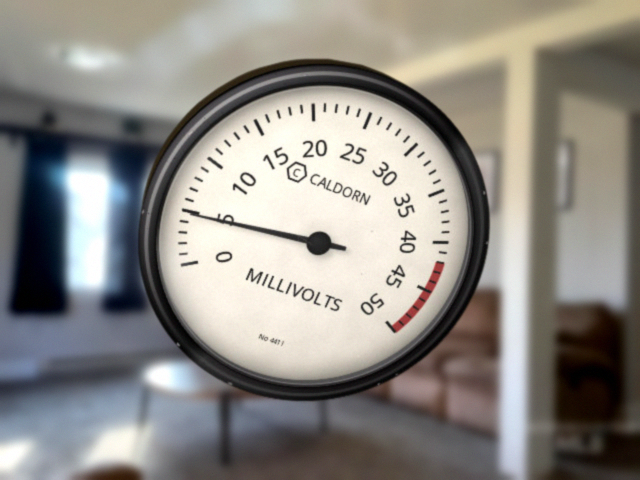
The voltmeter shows 5 mV
